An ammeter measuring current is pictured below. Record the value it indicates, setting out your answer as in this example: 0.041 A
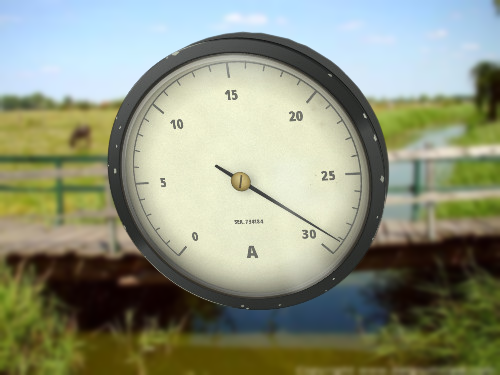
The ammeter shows 29 A
